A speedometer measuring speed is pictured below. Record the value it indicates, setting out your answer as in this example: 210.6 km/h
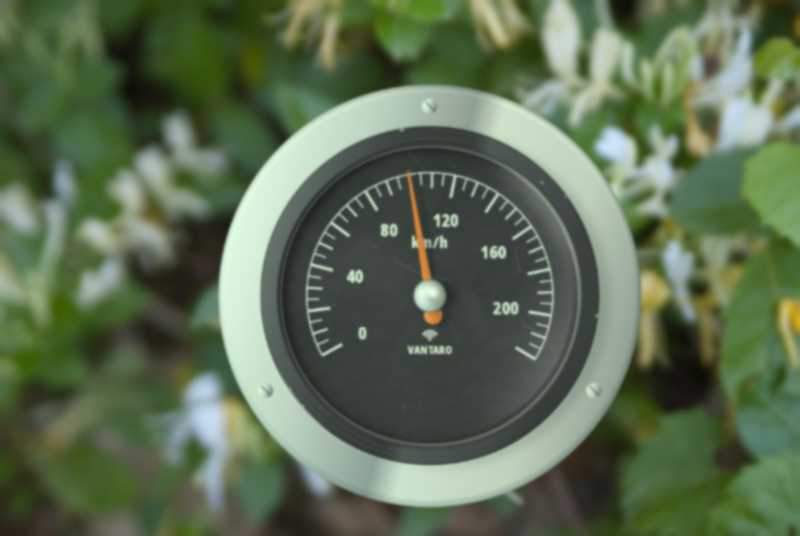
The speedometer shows 100 km/h
